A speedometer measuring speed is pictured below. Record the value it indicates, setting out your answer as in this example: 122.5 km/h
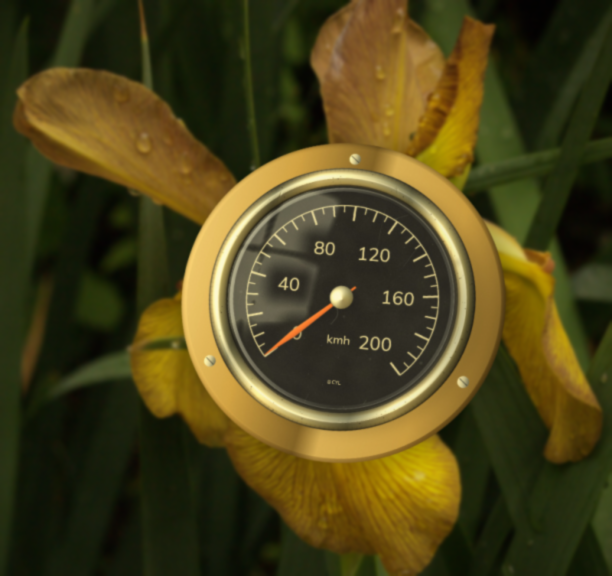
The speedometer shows 0 km/h
